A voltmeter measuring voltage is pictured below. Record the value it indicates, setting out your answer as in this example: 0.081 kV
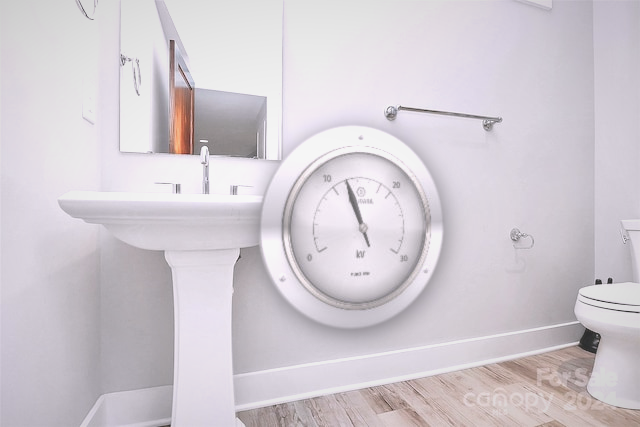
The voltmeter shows 12 kV
